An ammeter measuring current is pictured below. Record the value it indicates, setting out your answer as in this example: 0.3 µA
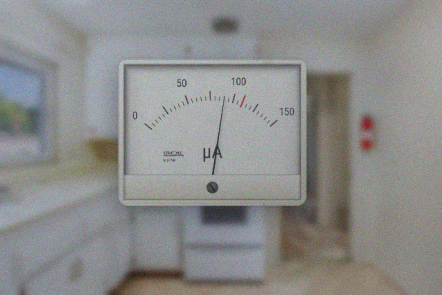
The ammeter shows 90 µA
